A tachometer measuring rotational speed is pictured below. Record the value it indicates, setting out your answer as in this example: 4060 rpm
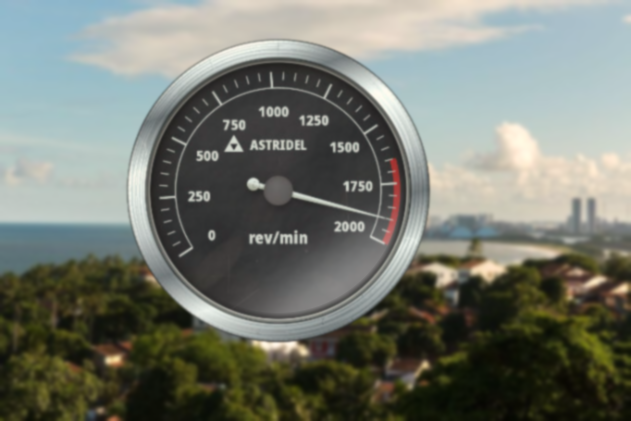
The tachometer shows 1900 rpm
